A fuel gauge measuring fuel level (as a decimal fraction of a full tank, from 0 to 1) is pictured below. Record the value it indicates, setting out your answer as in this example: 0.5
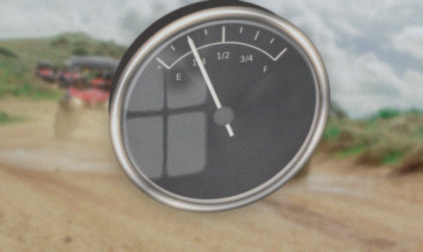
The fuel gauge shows 0.25
